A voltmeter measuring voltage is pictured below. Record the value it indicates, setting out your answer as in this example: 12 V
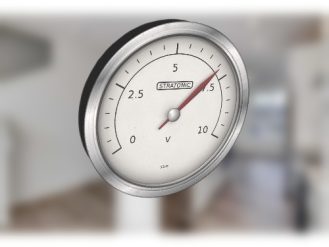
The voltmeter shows 7 V
